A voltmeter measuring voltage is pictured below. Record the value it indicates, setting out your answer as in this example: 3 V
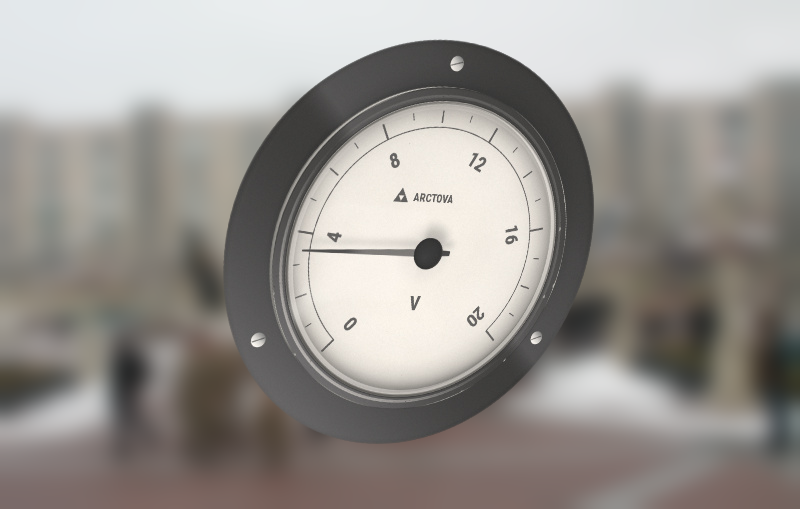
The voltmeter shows 3.5 V
